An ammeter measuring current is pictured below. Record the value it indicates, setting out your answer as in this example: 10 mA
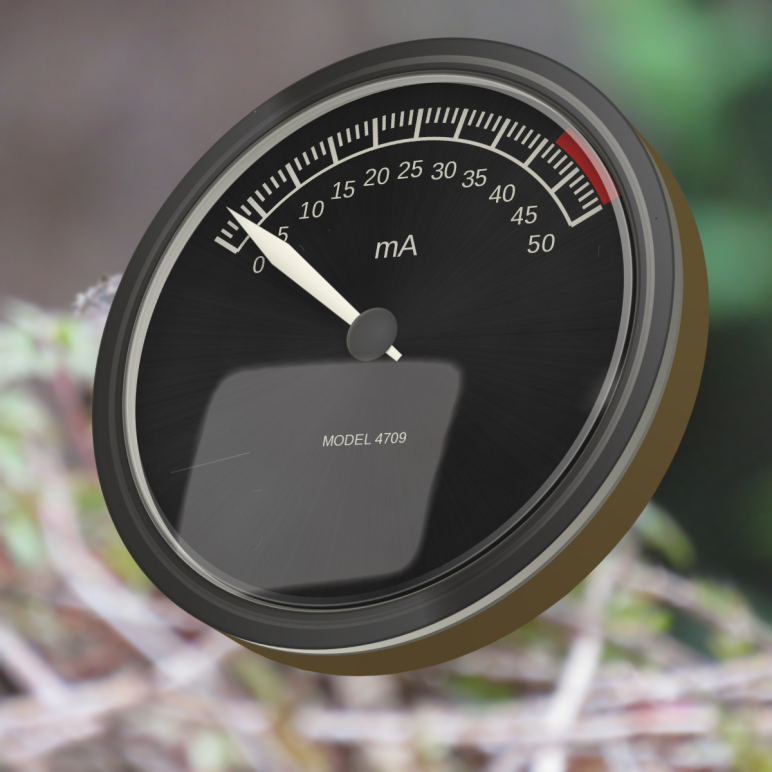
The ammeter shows 3 mA
